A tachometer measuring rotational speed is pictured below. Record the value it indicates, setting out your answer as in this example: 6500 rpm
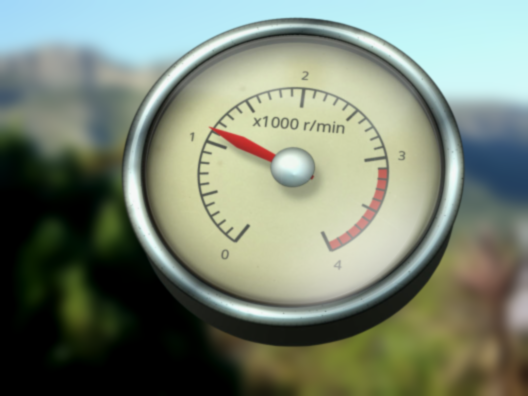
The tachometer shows 1100 rpm
